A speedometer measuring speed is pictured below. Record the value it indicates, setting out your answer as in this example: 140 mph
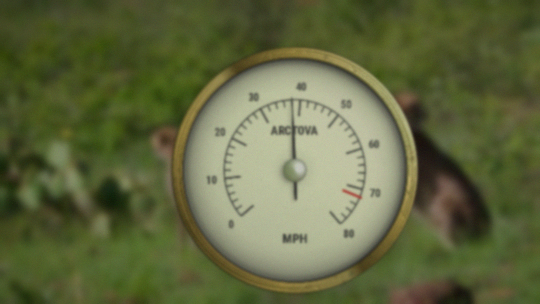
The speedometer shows 38 mph
